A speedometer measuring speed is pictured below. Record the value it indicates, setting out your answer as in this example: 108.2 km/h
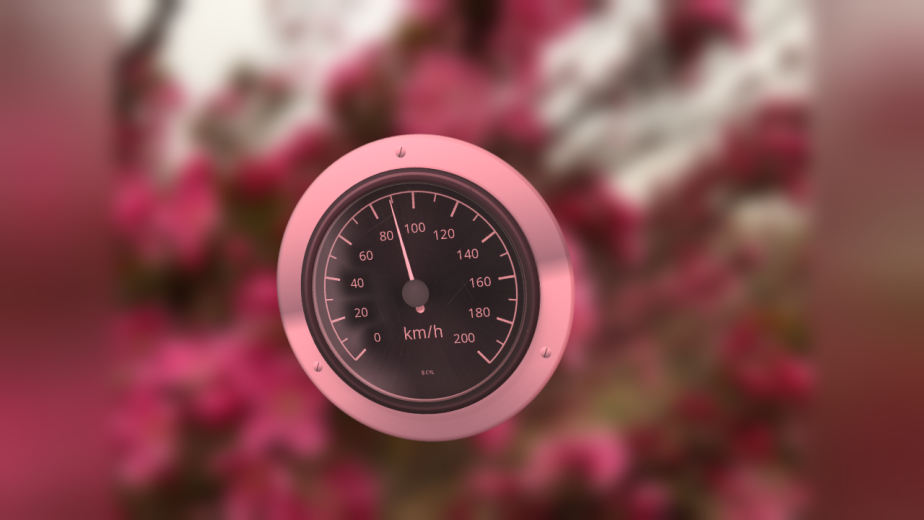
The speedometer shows 90 km/h
